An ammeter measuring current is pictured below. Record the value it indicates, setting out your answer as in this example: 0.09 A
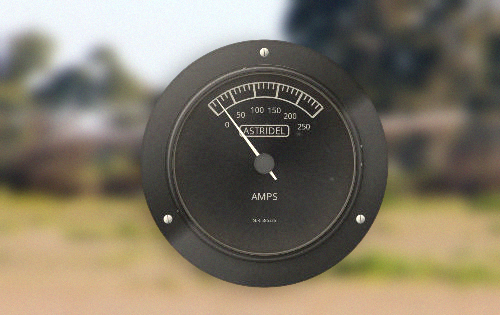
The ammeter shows 20 A
